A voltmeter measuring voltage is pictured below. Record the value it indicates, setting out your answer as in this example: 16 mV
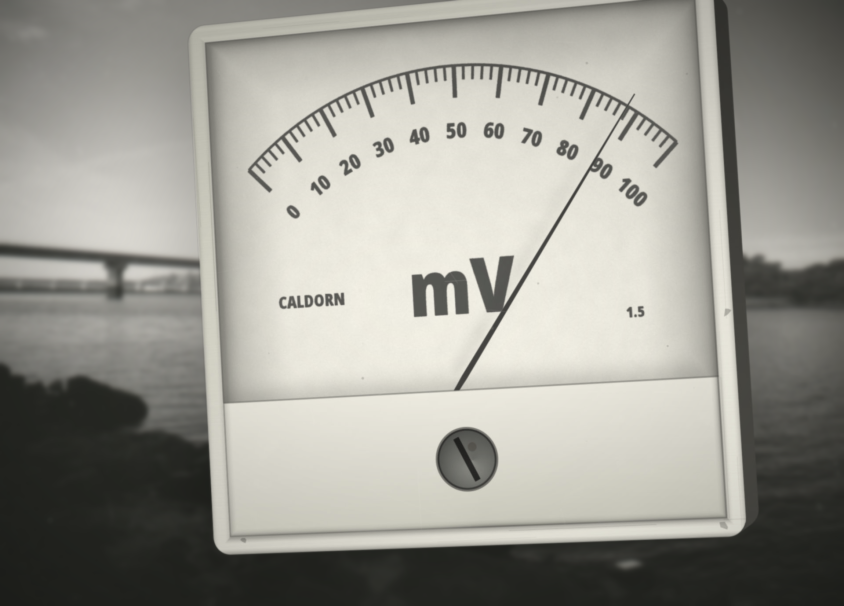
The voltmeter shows 88 mV
